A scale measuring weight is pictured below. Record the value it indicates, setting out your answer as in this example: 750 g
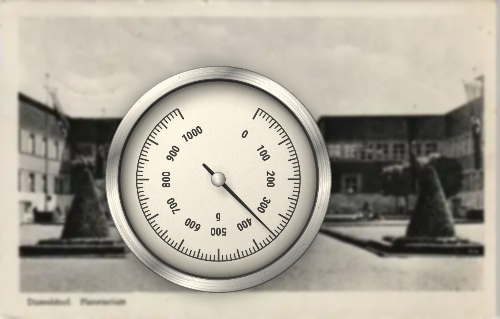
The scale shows 350 g
